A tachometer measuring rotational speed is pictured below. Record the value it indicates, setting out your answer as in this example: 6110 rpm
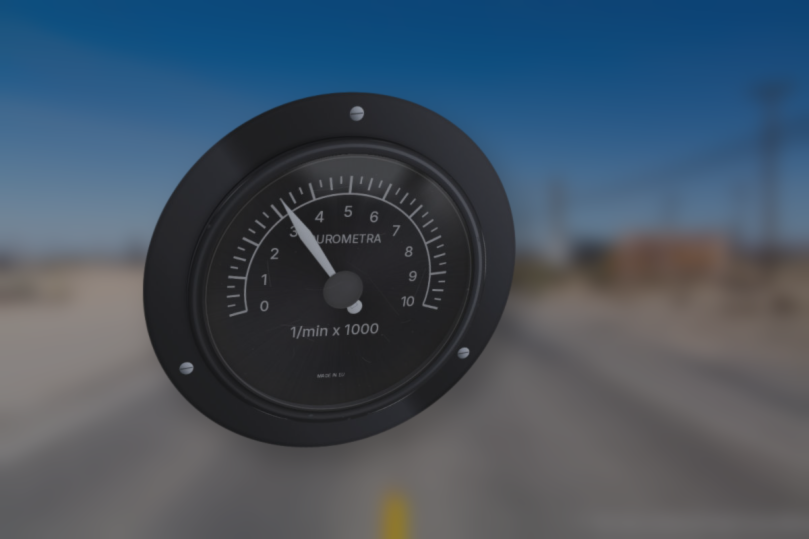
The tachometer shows 3250 rpm
